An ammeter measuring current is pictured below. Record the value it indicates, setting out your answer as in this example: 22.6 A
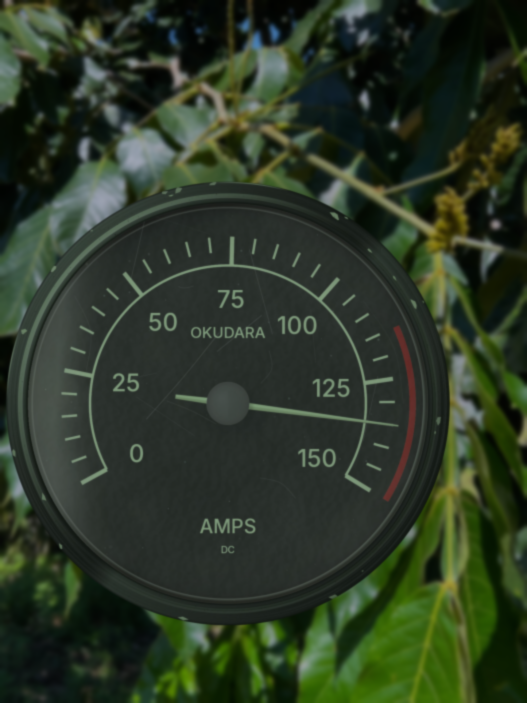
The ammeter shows 135 A
